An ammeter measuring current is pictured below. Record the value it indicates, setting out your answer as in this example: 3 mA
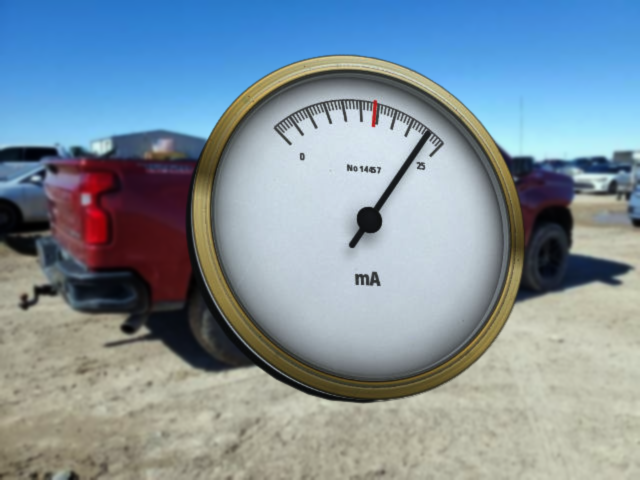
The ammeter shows 22.5 mA
